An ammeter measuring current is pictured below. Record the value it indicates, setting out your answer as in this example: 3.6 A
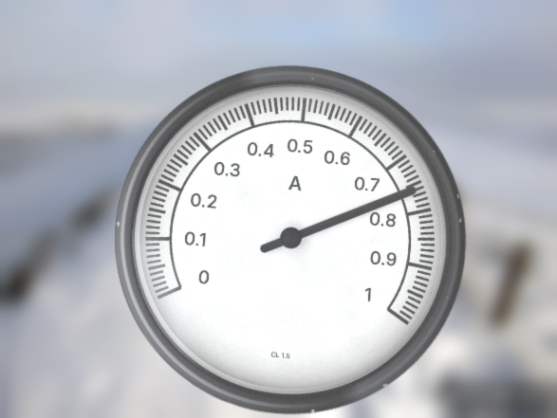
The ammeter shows 0.76 A
